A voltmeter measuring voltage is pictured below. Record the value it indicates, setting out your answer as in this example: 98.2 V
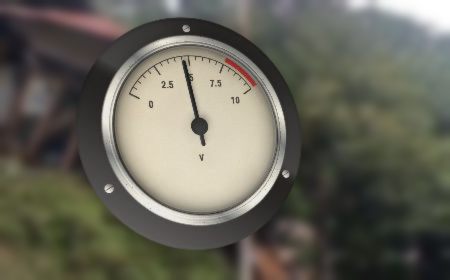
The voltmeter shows 4.5 V
